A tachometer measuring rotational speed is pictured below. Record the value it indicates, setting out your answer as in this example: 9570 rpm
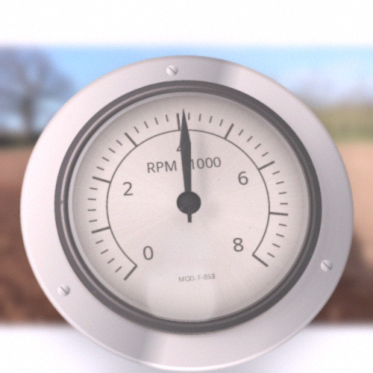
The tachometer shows 4100 rpm
